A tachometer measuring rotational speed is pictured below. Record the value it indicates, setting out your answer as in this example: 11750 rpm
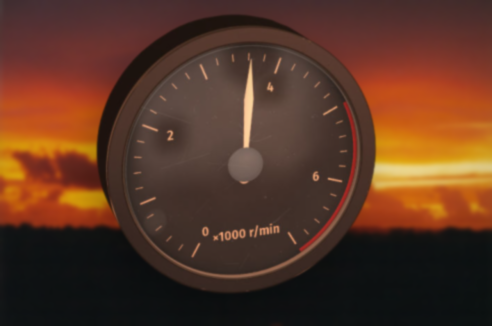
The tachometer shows 3600 rpm
